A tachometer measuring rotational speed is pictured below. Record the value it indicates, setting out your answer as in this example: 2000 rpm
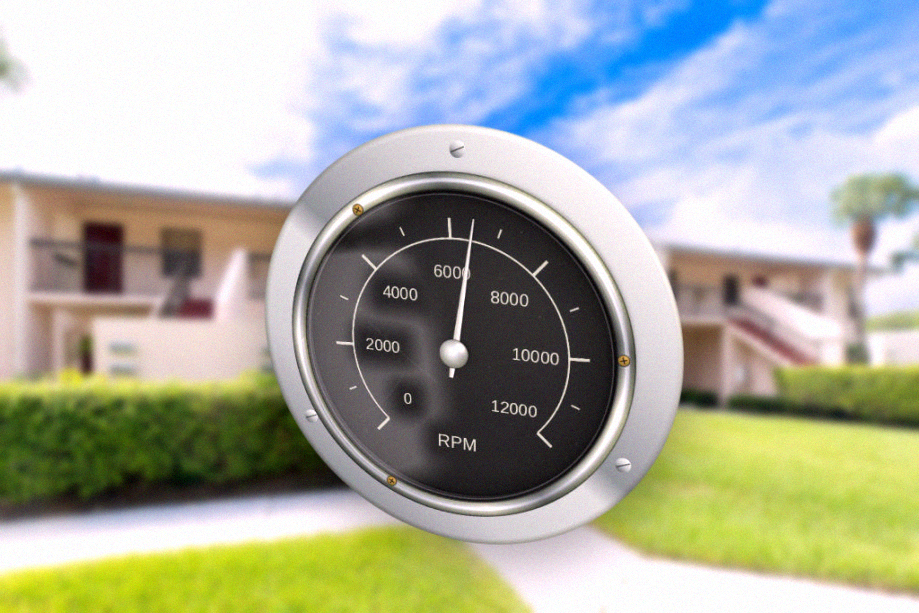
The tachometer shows 6500 rpm
